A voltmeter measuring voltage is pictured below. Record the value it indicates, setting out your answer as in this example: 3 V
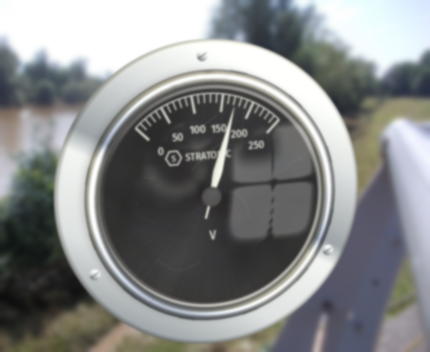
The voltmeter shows 170 V
